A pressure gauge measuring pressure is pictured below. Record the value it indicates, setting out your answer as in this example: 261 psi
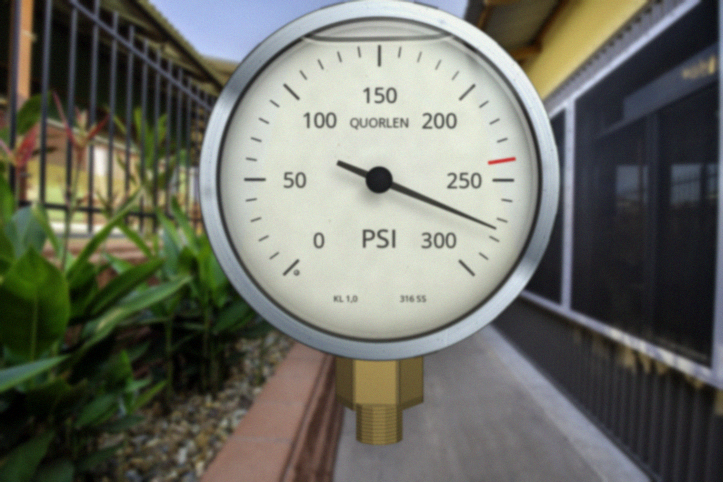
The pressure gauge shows 275 psi
